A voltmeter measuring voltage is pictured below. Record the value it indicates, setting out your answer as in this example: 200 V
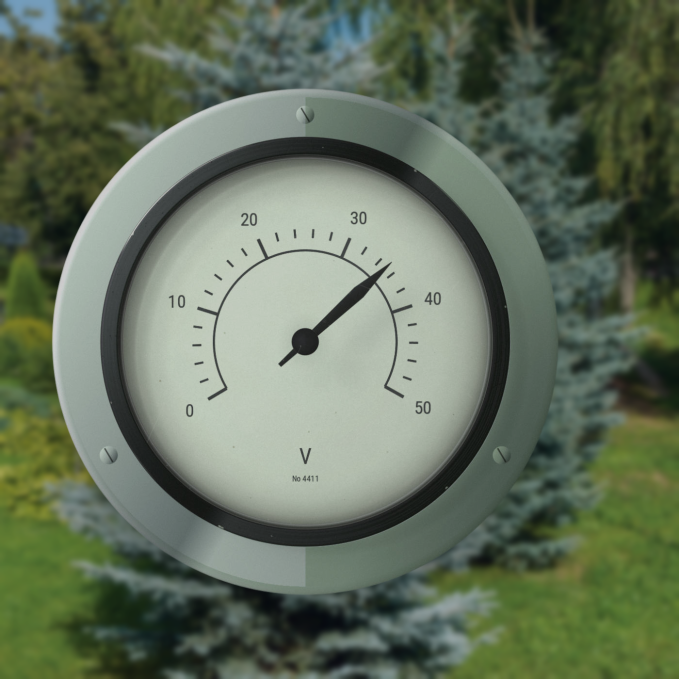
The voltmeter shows 35 V
